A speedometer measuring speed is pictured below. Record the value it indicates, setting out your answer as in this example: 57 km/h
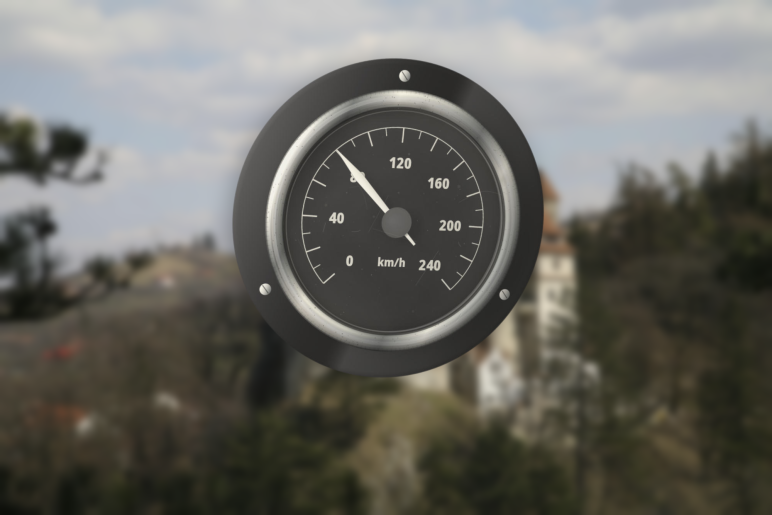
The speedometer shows 80 km/h
